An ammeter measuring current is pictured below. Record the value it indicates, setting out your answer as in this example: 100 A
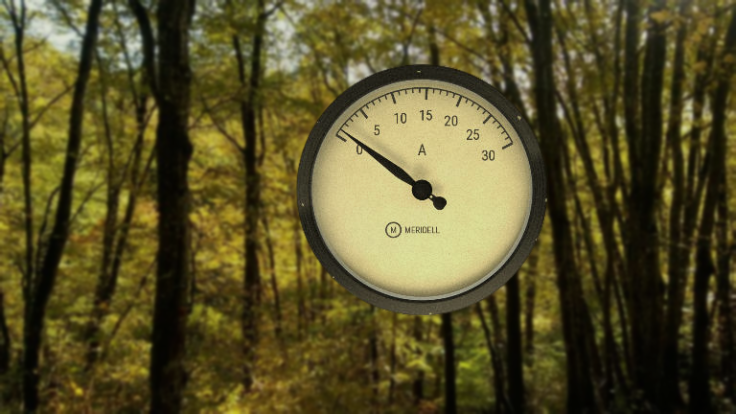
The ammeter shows 1 A
